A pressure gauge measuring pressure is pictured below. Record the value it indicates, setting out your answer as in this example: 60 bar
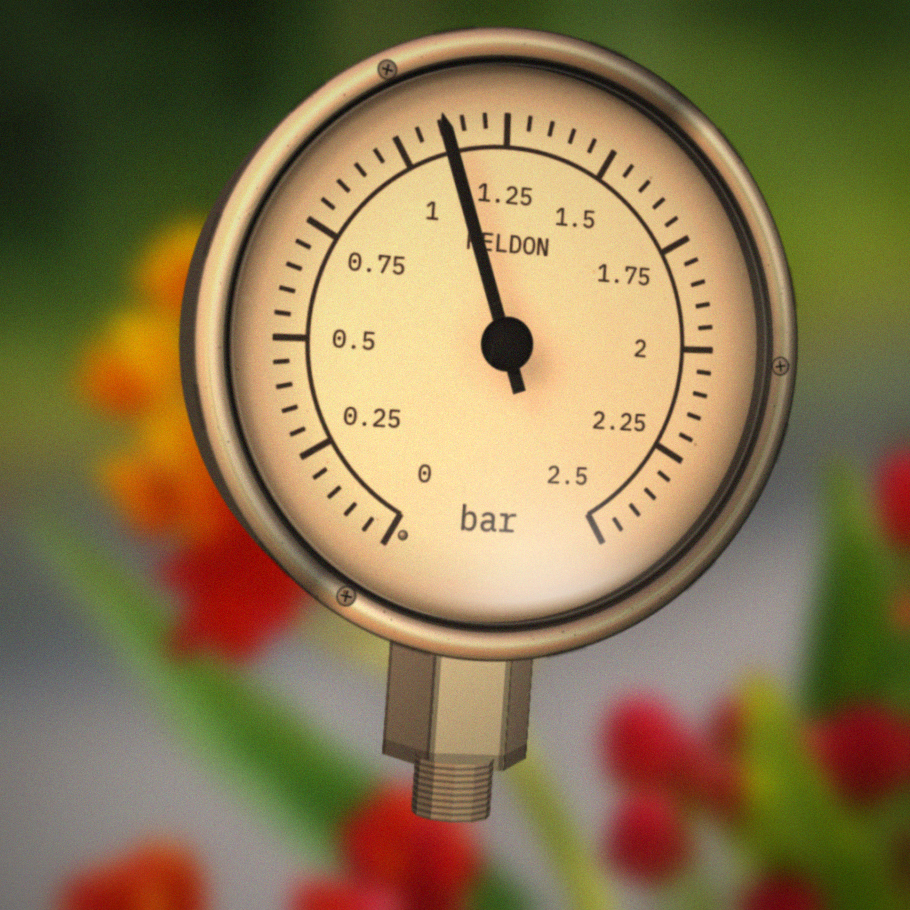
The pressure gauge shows 1.1 bar
